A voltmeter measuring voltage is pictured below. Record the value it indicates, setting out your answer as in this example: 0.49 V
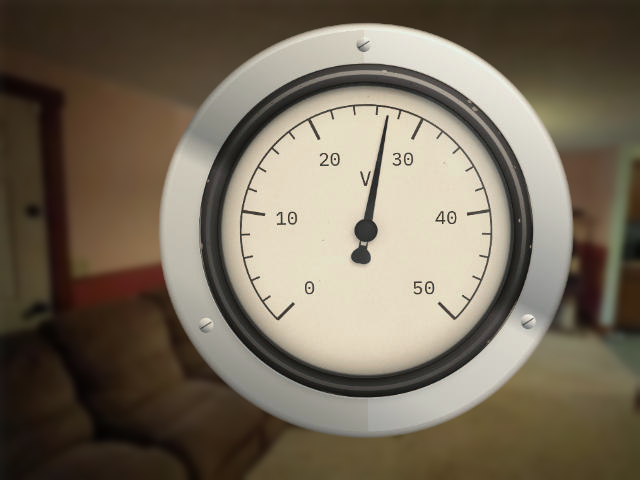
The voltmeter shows 27 V
